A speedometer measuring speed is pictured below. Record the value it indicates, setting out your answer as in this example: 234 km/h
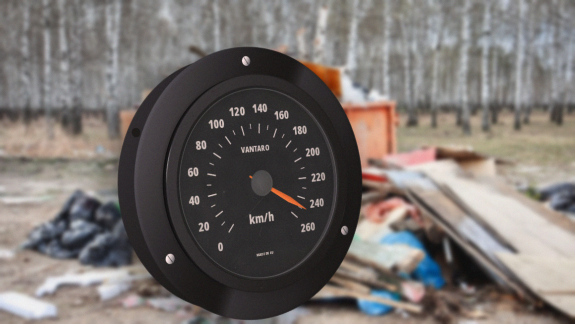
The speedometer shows 250 km/h
